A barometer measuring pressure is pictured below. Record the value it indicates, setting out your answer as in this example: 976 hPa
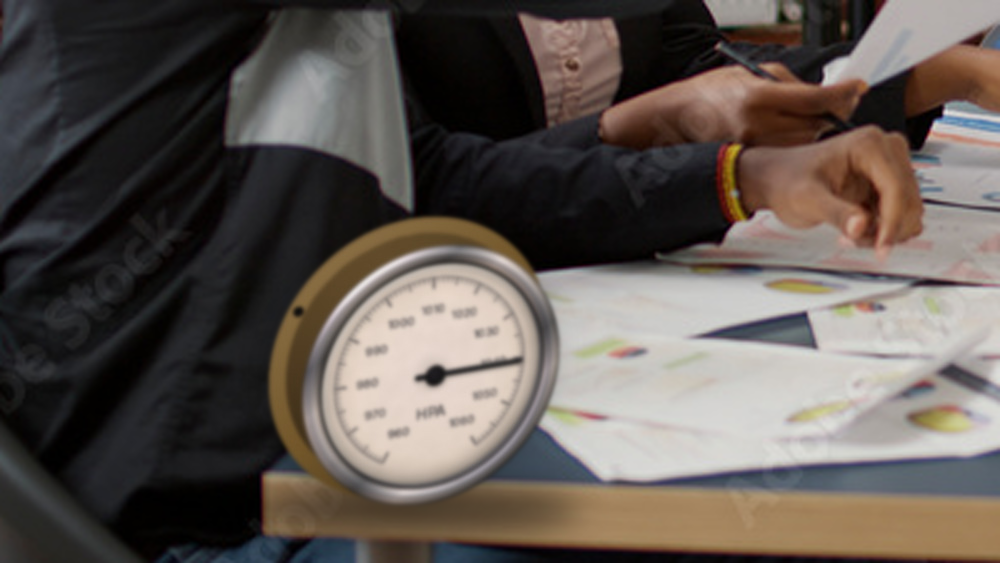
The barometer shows 1040 hPa
